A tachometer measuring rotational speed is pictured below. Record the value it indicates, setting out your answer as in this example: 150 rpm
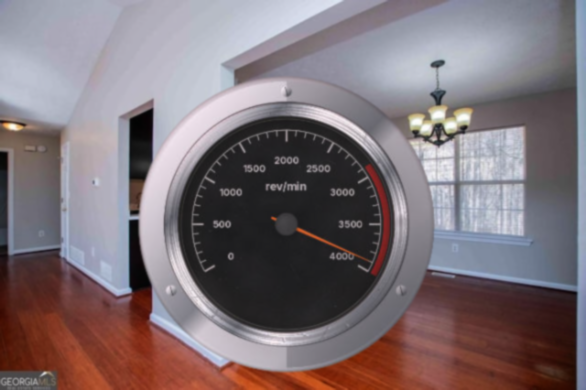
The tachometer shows 3900 rpm
